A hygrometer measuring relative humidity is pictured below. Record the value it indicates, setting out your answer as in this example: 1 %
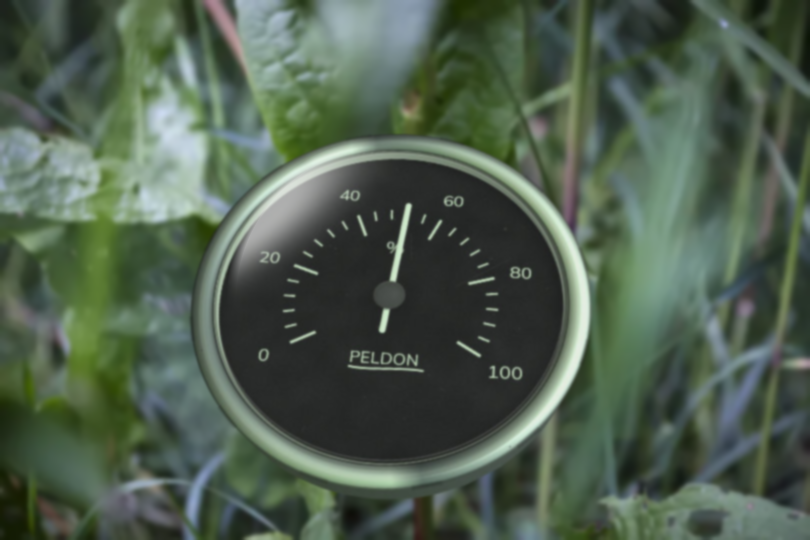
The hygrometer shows 52 %
